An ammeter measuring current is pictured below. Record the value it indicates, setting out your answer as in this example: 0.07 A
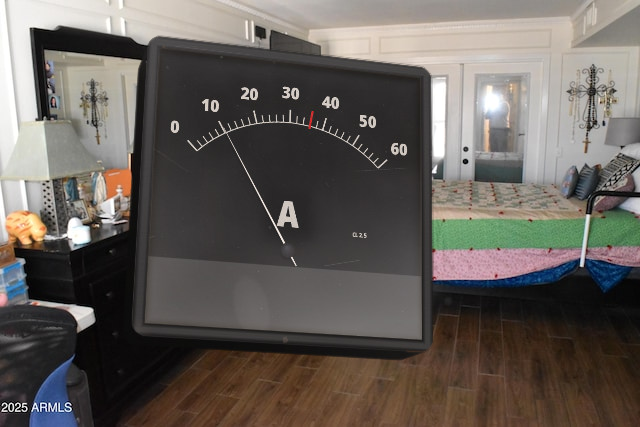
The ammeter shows 10 A
